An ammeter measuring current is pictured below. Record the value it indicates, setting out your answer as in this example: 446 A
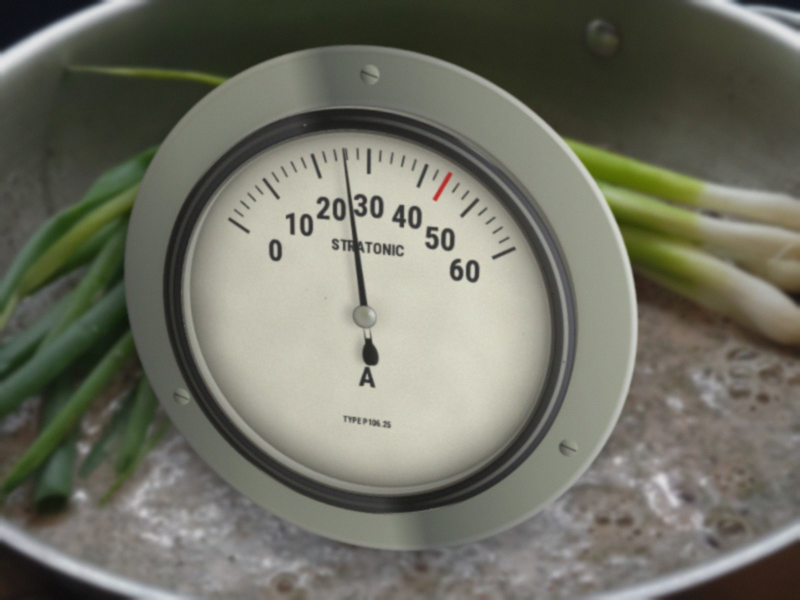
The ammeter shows 26 A
